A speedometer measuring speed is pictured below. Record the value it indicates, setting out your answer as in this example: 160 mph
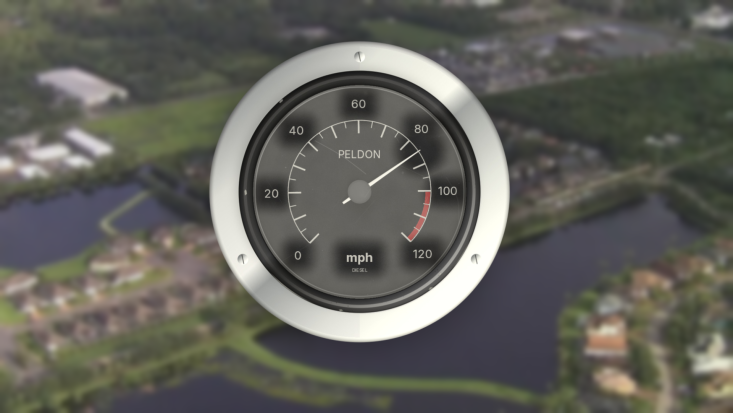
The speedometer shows 85 mph
